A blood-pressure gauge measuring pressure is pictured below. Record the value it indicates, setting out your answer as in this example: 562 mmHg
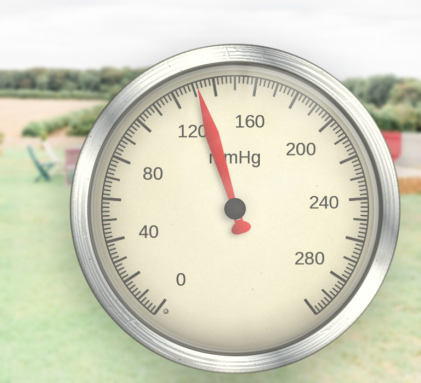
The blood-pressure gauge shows 132 mmHg
